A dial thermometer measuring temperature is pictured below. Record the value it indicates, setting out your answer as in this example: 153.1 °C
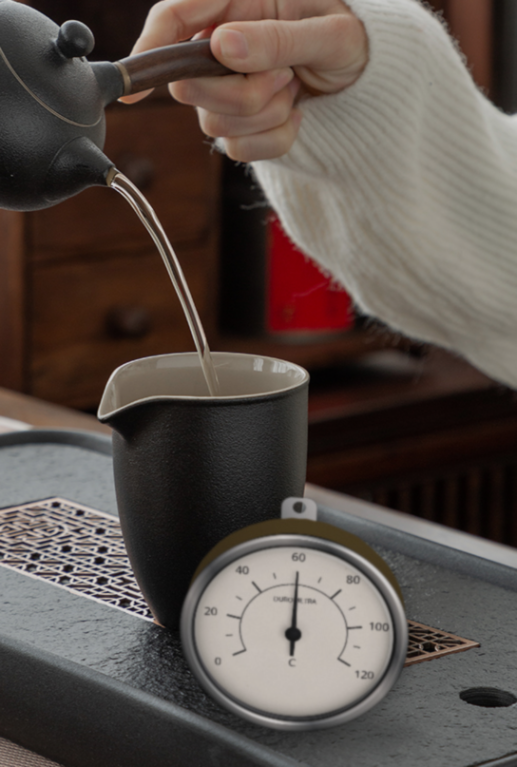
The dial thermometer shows 60 °C
